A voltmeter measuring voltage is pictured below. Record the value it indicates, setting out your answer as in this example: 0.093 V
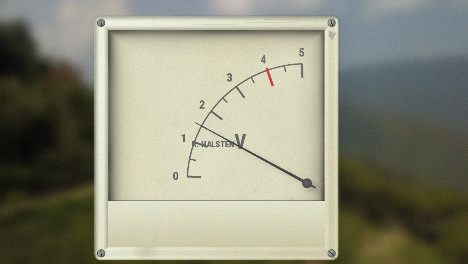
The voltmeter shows 1.5 V
